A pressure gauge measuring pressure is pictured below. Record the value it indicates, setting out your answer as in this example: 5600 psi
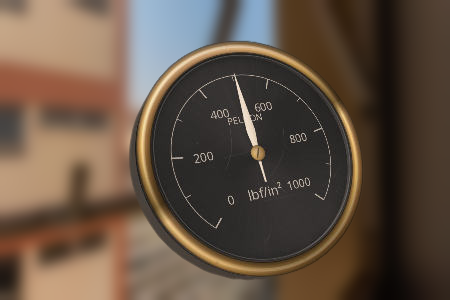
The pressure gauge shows 500 psi
